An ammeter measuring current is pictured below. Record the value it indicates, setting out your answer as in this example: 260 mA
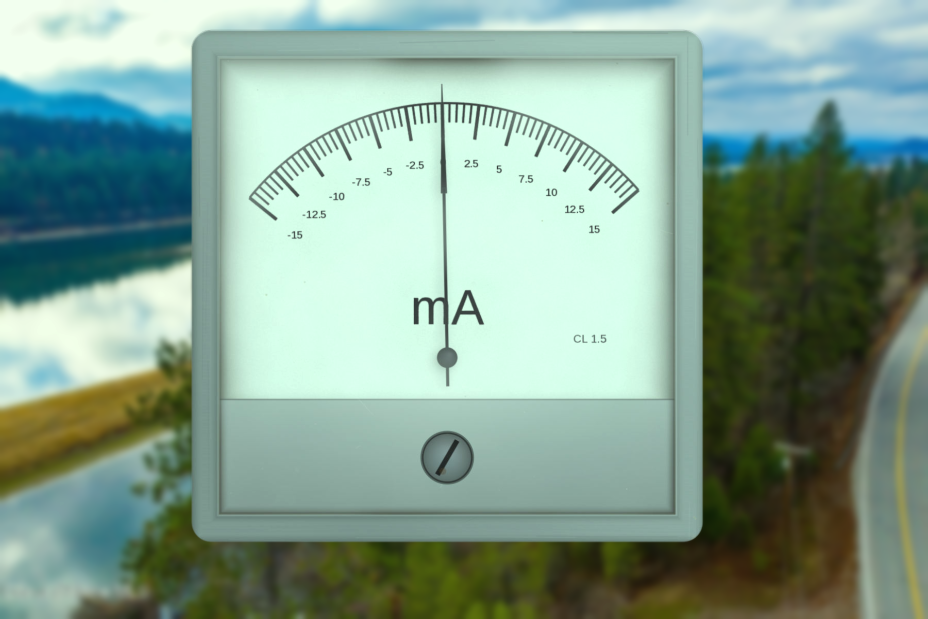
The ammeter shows 0 mA
